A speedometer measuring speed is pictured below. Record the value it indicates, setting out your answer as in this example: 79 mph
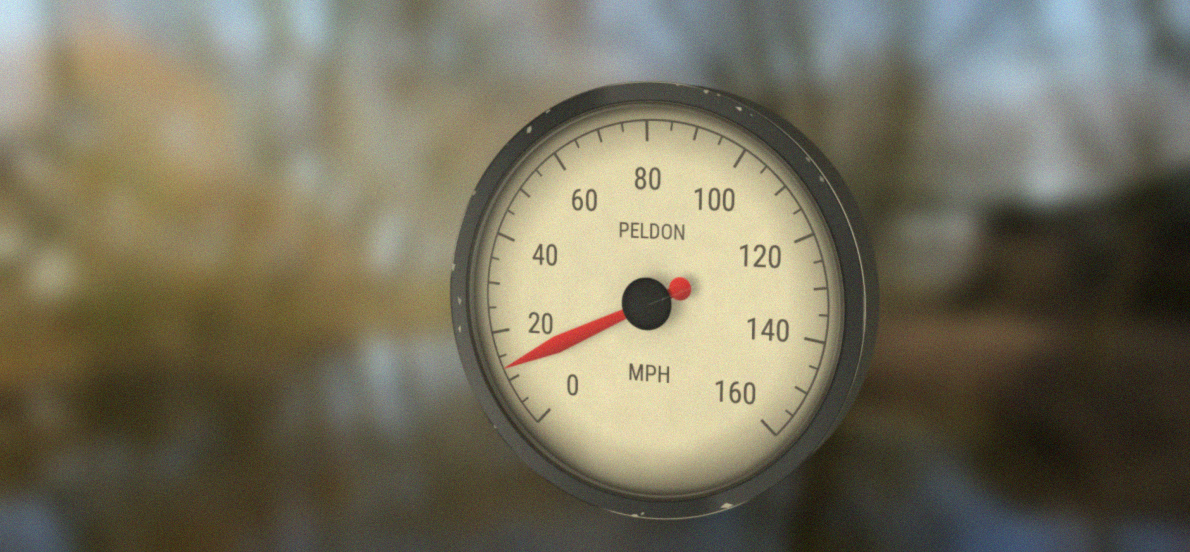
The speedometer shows 12.5 mph
